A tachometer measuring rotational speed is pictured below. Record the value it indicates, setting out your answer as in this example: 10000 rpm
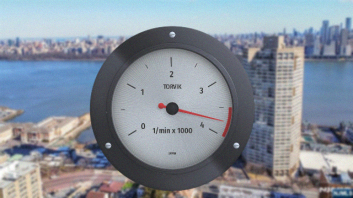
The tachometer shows 3750 rpm
